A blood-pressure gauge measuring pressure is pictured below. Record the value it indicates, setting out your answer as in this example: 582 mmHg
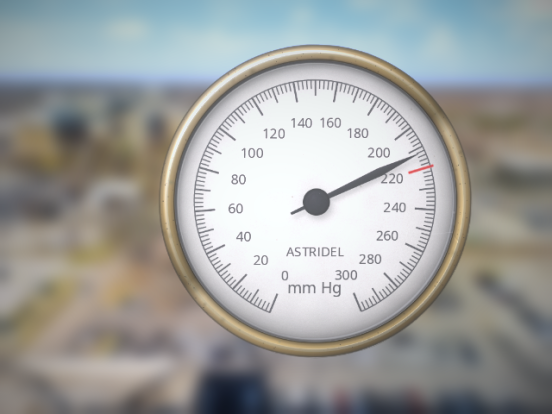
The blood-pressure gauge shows 212 mmHg
